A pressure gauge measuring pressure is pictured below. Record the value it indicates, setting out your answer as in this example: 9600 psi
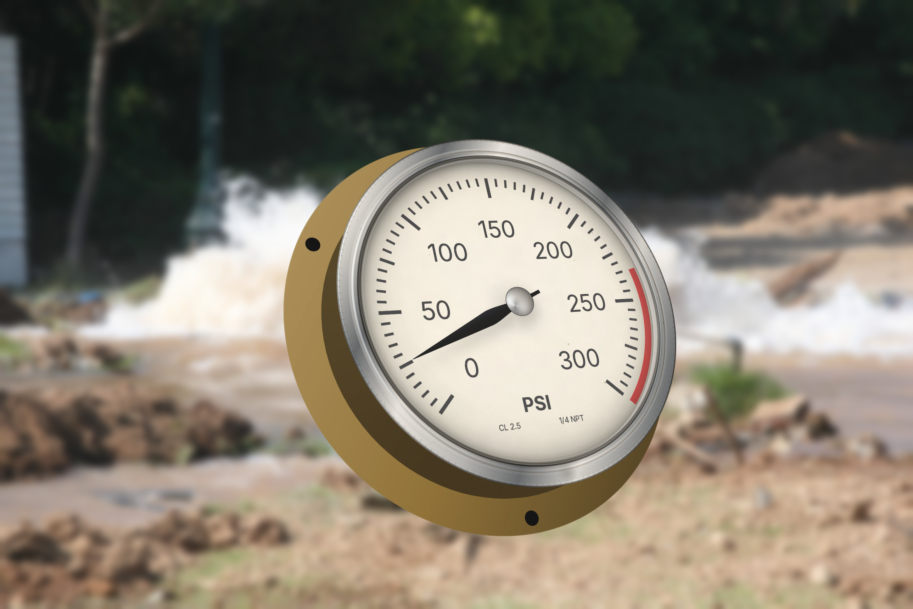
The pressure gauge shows 25 psi
